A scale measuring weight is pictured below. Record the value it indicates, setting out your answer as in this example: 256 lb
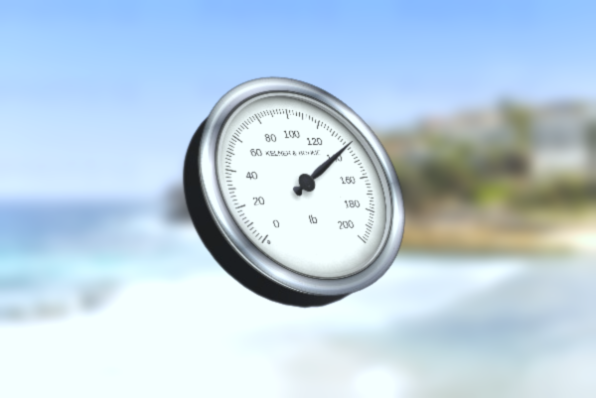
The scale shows 140 lb
